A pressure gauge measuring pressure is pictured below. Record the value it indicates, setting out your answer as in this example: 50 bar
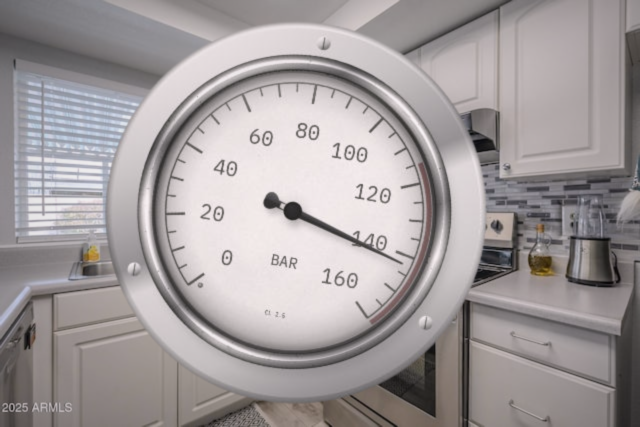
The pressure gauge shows 142.5 bar
